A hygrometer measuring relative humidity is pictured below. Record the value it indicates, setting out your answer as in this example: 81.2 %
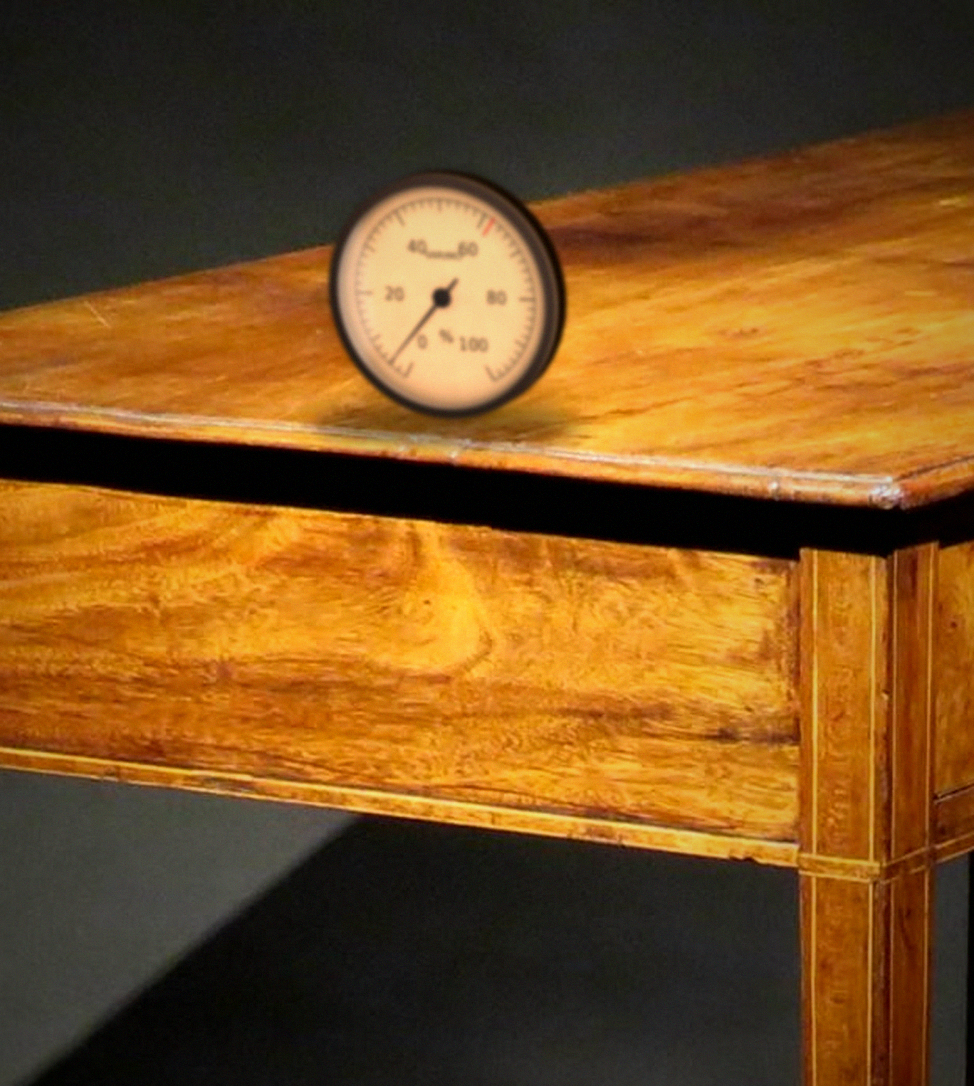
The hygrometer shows 4 %
